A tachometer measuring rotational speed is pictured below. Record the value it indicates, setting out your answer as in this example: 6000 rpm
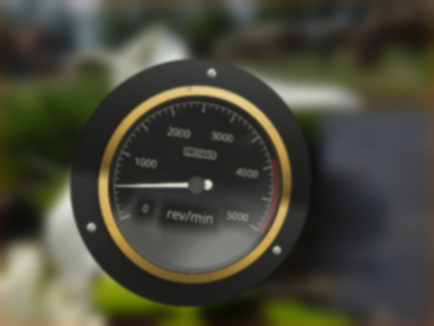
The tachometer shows 500 rpm
